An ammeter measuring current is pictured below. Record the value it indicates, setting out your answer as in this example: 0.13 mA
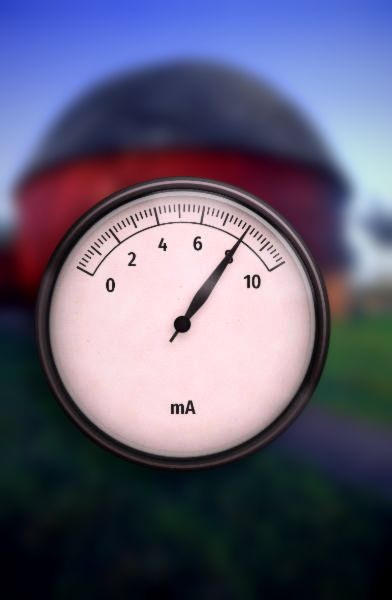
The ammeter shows 8 mA
